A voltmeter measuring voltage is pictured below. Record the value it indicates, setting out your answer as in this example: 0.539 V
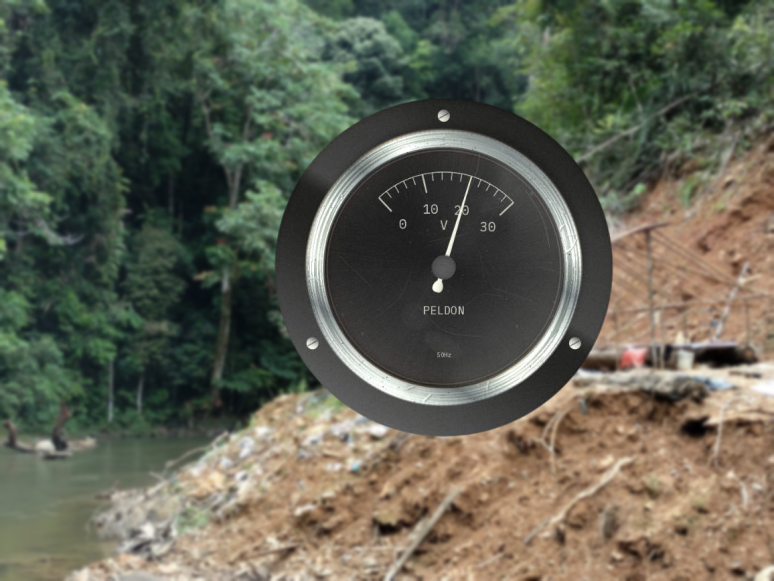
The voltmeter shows 20 V
